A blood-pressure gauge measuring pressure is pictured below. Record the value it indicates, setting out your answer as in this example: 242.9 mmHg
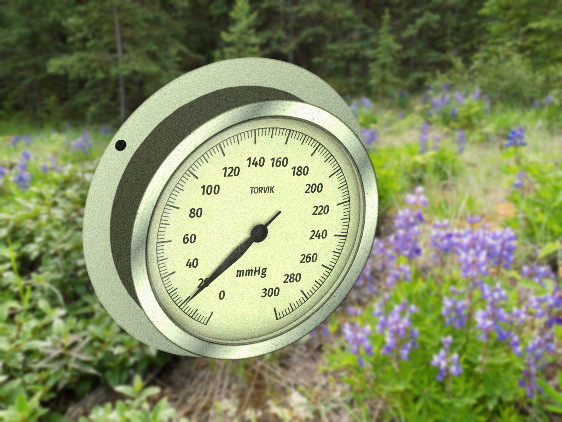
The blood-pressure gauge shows 20 mmHg
